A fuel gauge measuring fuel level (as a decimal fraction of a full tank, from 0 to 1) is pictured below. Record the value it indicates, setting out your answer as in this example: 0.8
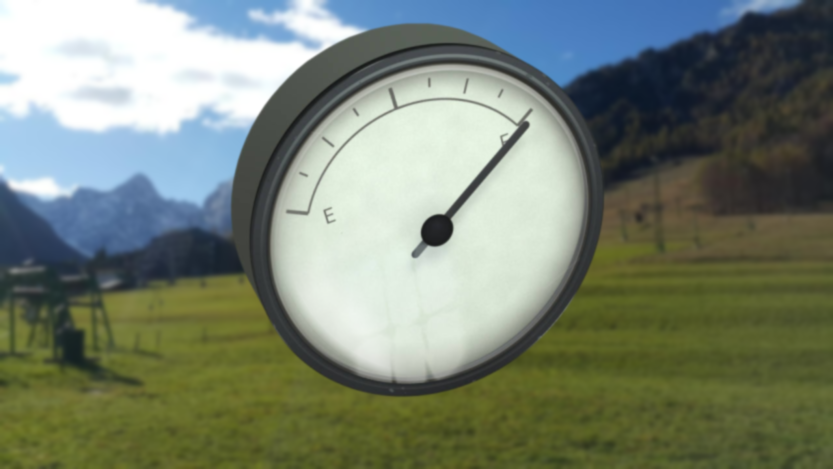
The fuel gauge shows 1
